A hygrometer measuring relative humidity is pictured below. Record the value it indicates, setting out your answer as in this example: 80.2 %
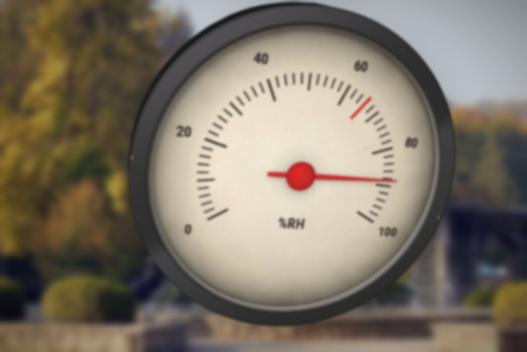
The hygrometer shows 88 %
